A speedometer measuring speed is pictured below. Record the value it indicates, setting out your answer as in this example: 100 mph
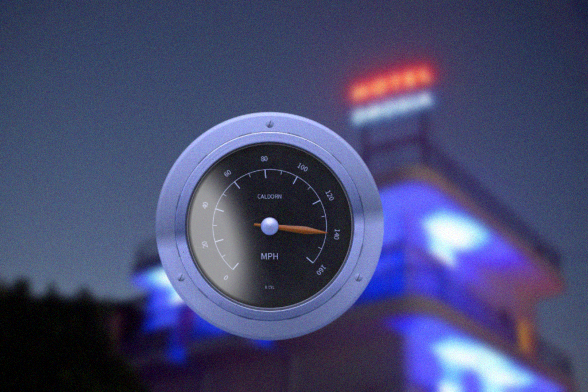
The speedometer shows 140 mph
